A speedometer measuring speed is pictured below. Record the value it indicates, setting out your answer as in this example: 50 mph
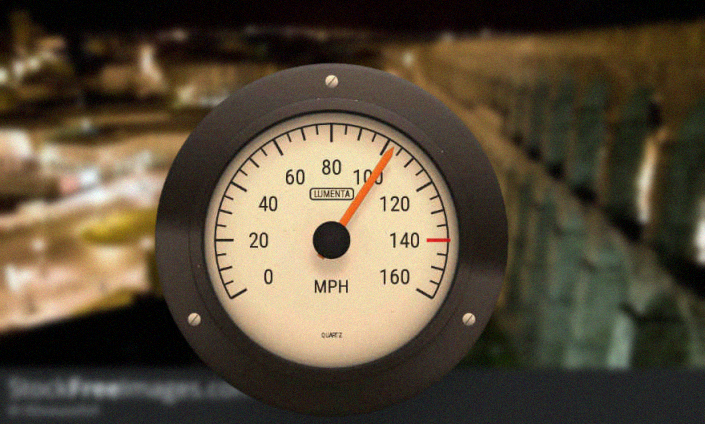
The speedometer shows 102.5 mph
